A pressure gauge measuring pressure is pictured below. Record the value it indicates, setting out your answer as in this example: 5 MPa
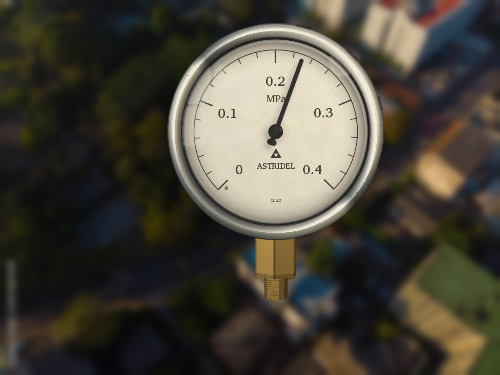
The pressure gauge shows 0.23 MPa
